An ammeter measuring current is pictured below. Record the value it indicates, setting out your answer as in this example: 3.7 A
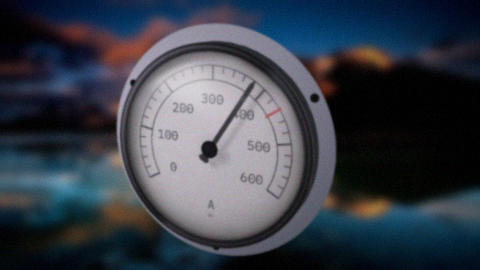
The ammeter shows 380 A
